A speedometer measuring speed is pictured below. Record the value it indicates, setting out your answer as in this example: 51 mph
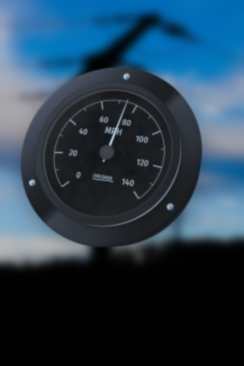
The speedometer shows 75 mph
